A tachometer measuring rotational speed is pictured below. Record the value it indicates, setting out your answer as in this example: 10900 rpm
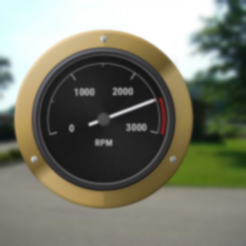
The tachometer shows 2500 rpm
